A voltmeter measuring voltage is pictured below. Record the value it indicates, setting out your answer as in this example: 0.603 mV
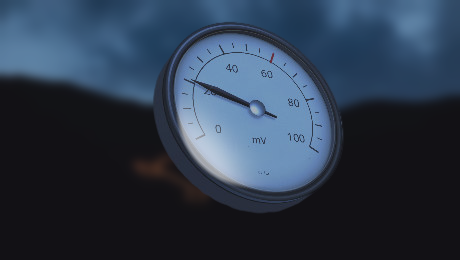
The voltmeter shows 20 mV
